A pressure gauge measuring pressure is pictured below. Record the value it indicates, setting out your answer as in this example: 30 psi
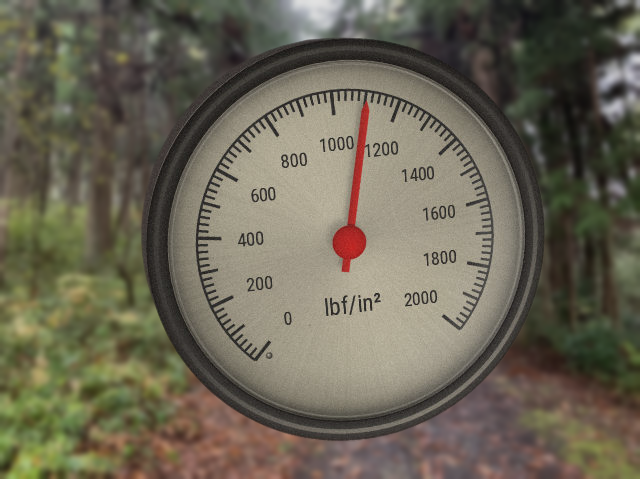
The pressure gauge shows 1100 psi
